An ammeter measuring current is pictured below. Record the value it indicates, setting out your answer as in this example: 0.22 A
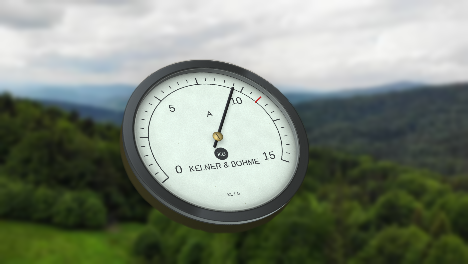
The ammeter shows 9.5 A
